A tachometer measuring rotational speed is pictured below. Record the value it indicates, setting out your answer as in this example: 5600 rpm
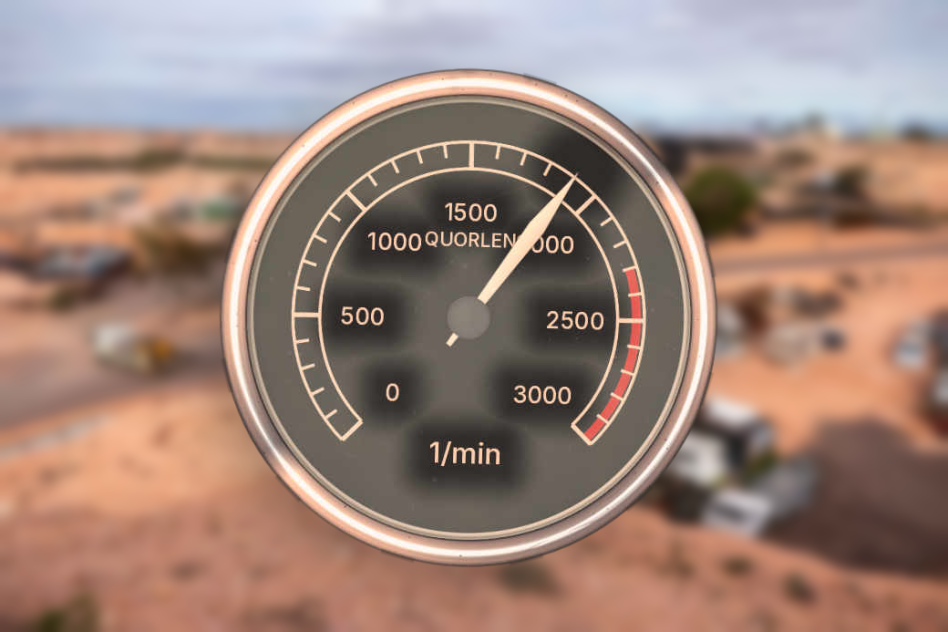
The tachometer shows 1900 rpm
